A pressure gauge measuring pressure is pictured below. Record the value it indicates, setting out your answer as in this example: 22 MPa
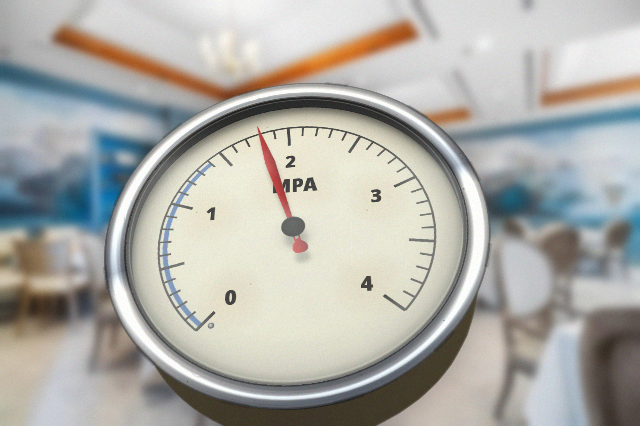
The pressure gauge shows 1.8 MPa
